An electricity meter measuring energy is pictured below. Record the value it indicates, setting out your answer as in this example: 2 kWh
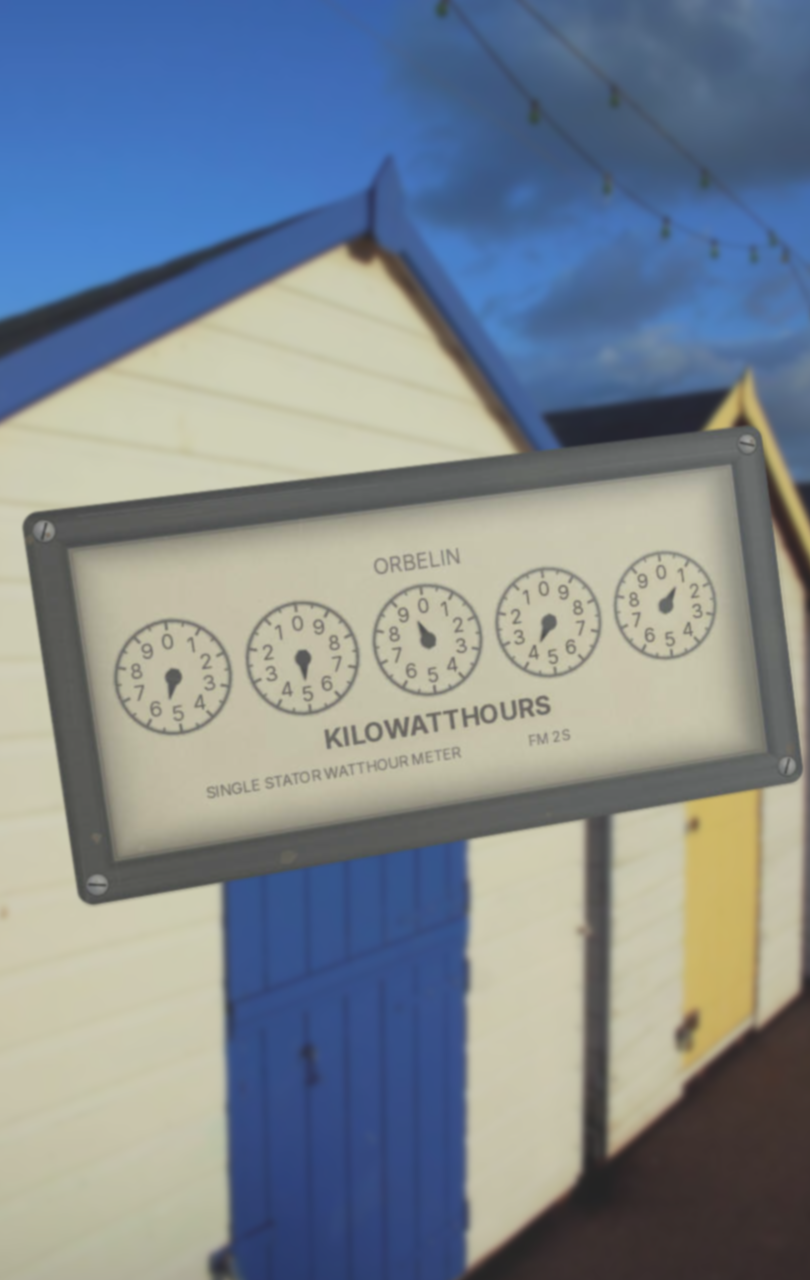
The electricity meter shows 54941 kWh
